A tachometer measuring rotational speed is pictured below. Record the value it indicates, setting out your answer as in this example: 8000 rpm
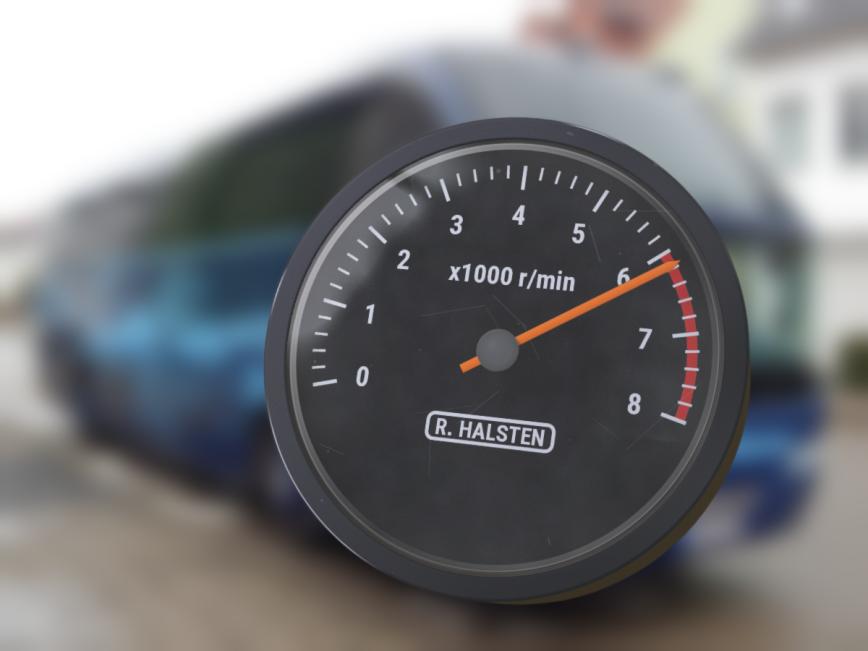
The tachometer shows 6200 rpm
